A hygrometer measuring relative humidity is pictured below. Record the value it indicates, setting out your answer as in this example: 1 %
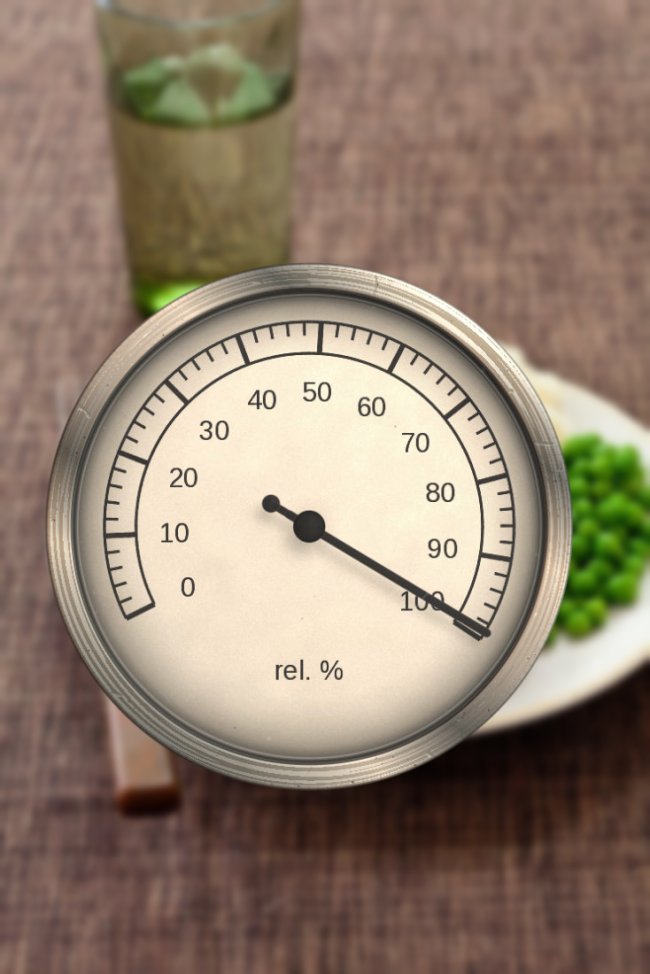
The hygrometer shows 99 %
